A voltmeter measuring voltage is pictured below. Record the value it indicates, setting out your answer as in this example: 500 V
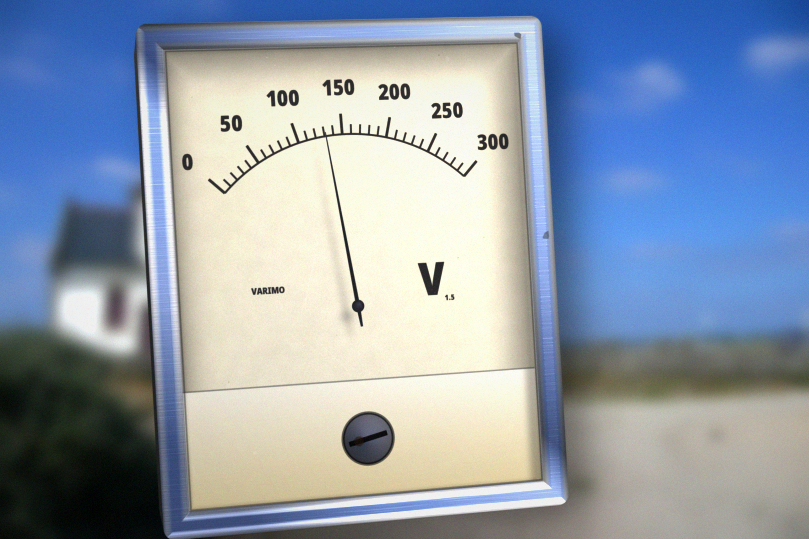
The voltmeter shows 130 V
